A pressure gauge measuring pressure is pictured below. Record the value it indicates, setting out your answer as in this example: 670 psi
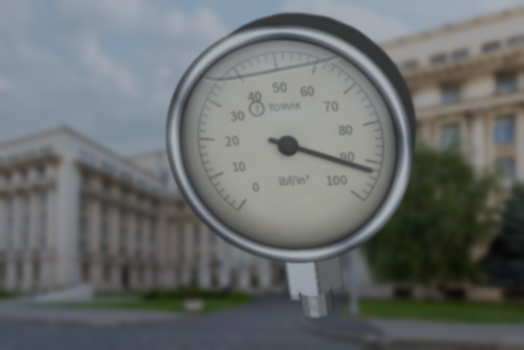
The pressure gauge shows 92 psi
